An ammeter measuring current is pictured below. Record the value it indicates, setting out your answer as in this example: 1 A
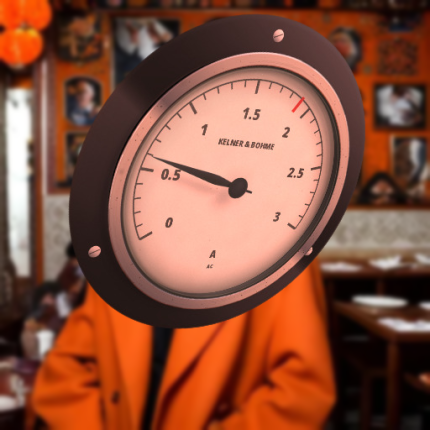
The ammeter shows 0.6 A
